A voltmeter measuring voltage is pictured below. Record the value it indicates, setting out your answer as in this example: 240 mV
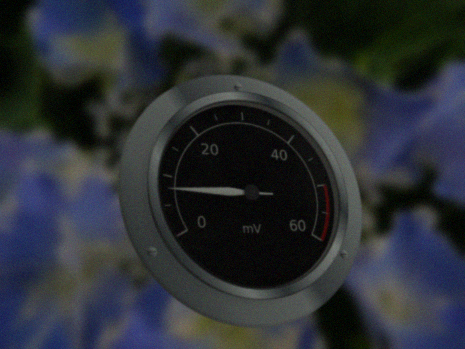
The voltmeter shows 7.5 mV
